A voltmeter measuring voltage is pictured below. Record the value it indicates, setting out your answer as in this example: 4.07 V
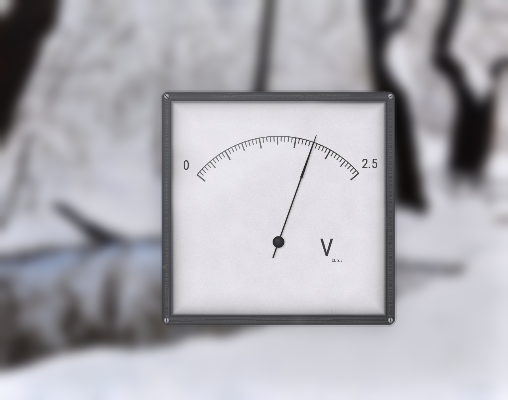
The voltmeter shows 1.75 V
